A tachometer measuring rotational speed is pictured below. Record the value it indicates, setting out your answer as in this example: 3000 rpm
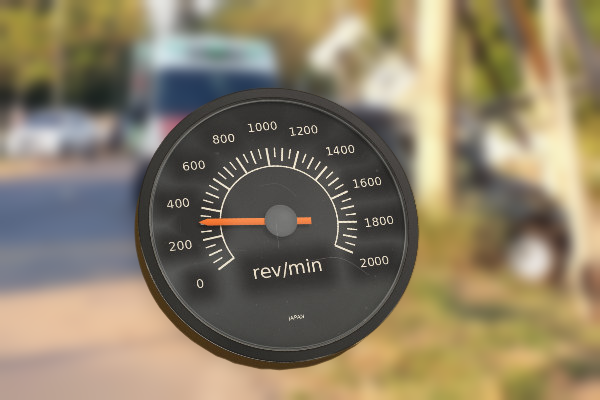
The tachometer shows 300 rpm
